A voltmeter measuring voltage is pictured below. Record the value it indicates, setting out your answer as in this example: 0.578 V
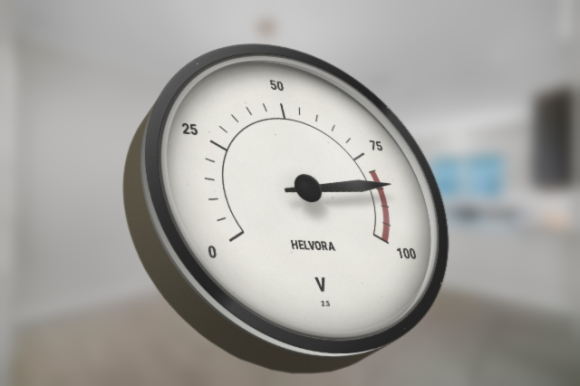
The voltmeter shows 85 V
